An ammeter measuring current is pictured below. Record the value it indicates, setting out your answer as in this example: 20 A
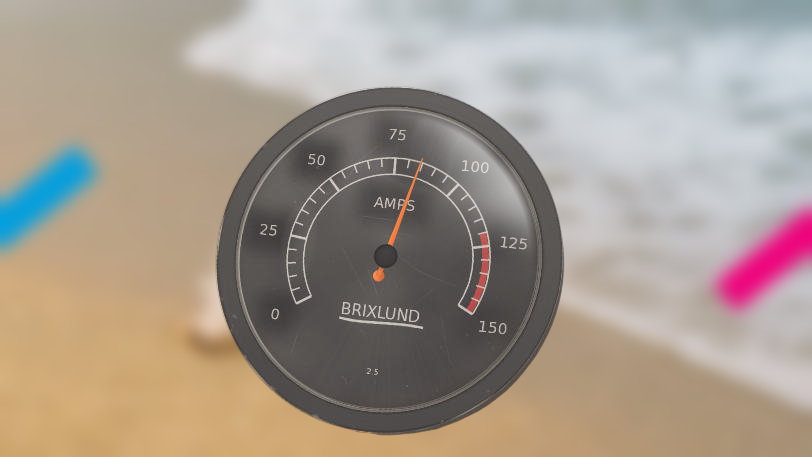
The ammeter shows 85 A
